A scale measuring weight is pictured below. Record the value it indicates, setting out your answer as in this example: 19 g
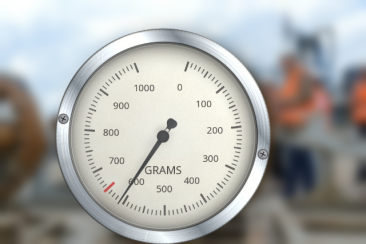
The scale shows 610 g
